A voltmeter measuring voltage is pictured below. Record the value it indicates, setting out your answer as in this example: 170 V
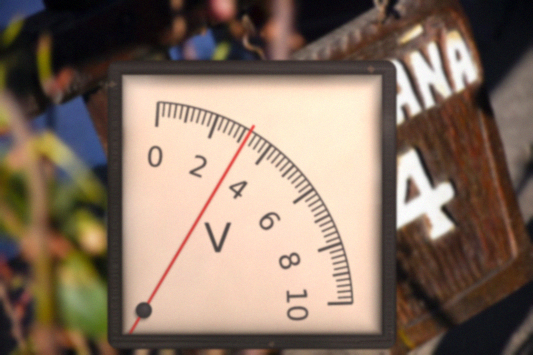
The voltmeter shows 3.2 V
